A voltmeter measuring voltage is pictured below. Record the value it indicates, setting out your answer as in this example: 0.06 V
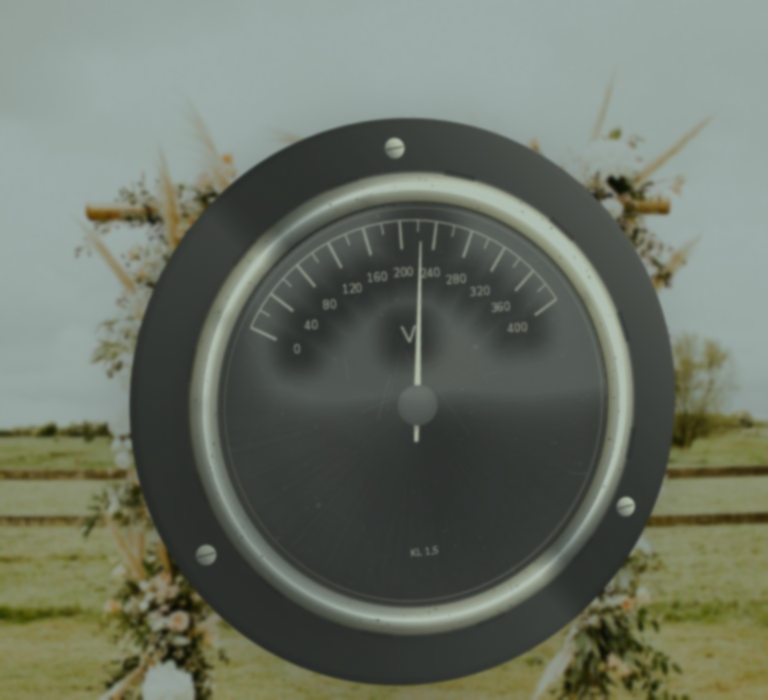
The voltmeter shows 220 V
